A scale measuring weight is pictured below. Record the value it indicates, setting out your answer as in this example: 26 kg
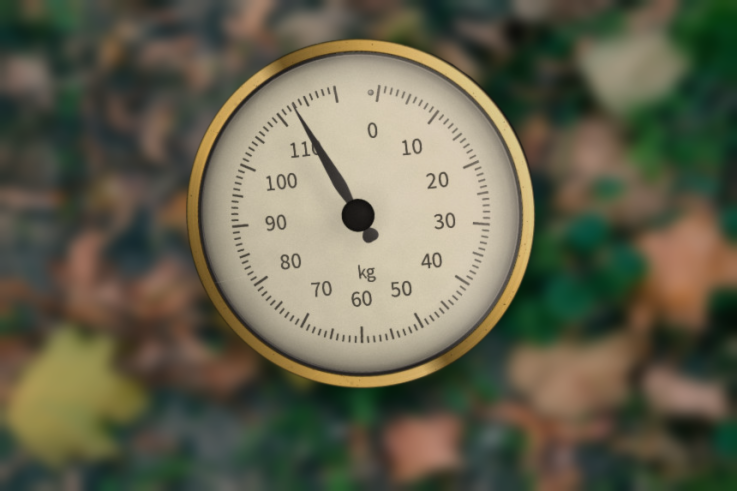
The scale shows 113 kg
